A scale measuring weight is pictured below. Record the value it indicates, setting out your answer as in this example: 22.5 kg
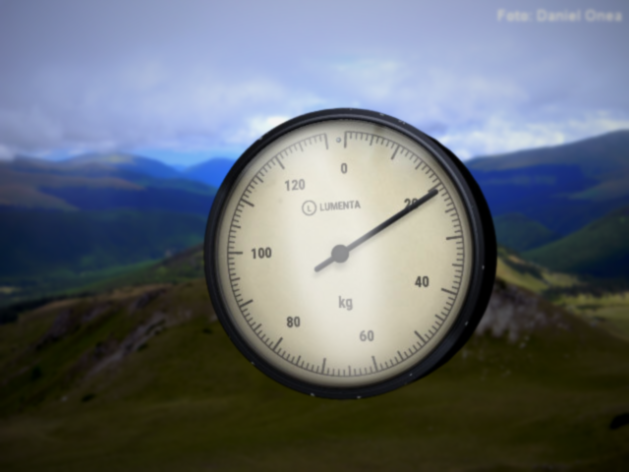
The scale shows 21 kg
